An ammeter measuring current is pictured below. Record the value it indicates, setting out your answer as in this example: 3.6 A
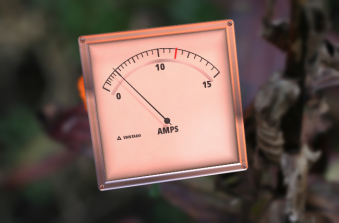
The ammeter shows 5 A
